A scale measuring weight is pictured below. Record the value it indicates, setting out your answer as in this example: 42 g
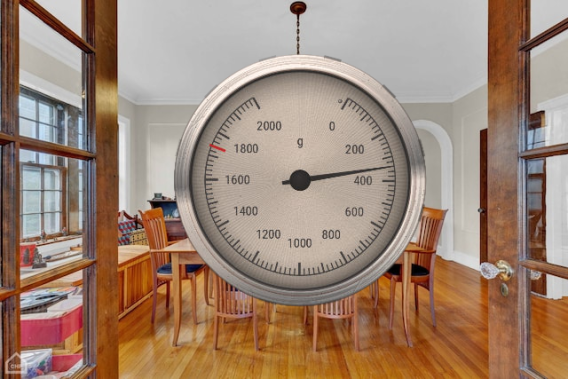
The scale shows 340 g
